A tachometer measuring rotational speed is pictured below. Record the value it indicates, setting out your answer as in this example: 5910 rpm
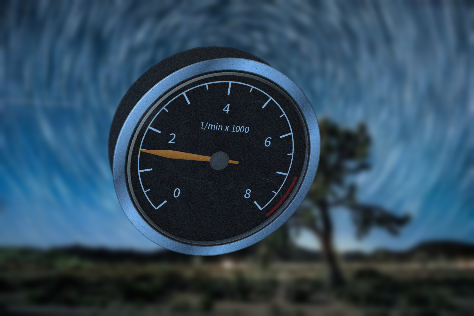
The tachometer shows 1500 rpm
